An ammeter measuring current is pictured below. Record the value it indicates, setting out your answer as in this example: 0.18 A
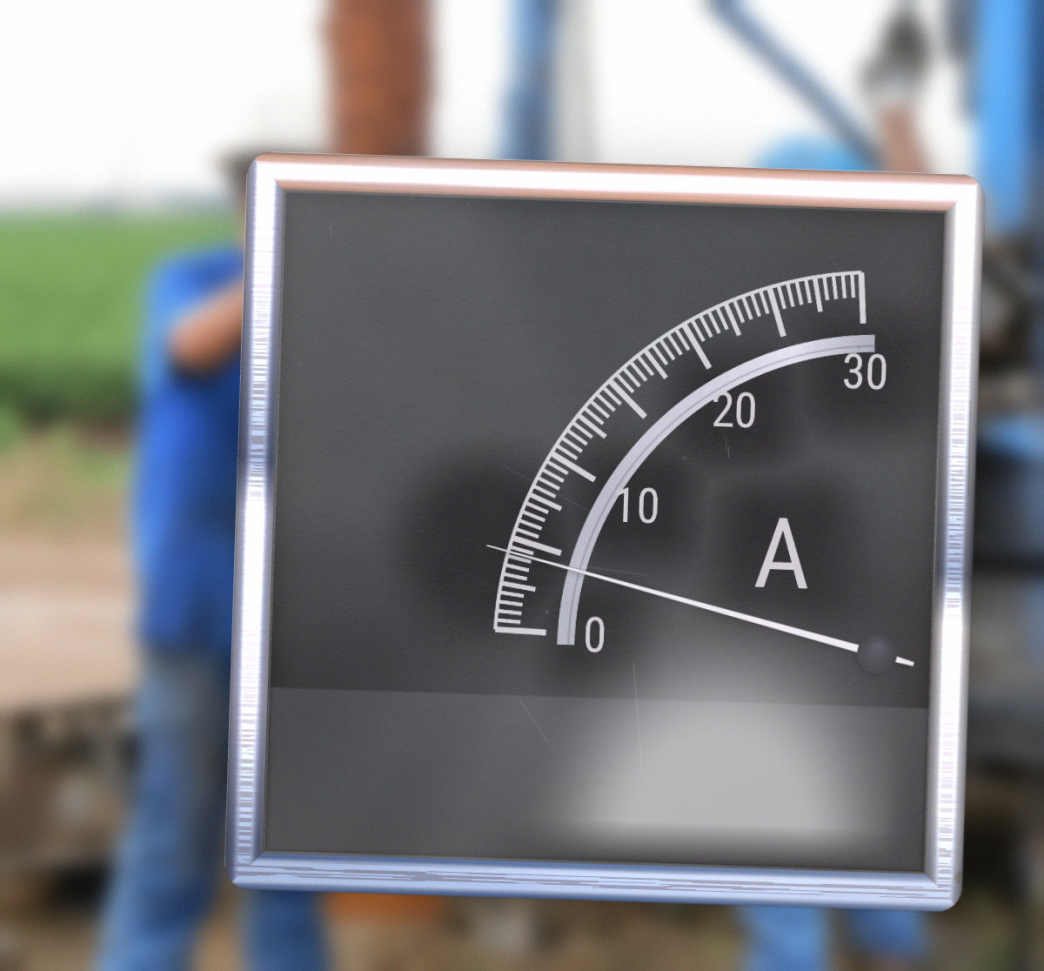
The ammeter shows 4.25 A
